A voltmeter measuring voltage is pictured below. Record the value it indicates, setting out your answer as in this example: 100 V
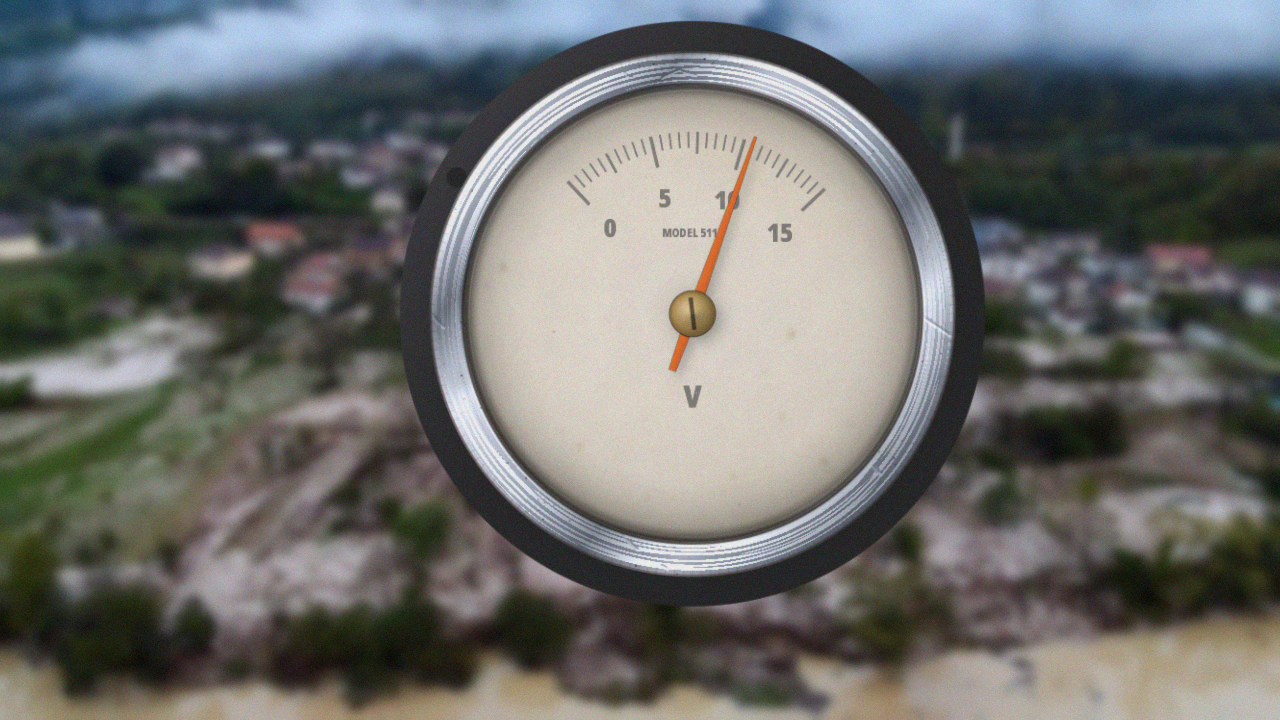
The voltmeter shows 10.5 V
